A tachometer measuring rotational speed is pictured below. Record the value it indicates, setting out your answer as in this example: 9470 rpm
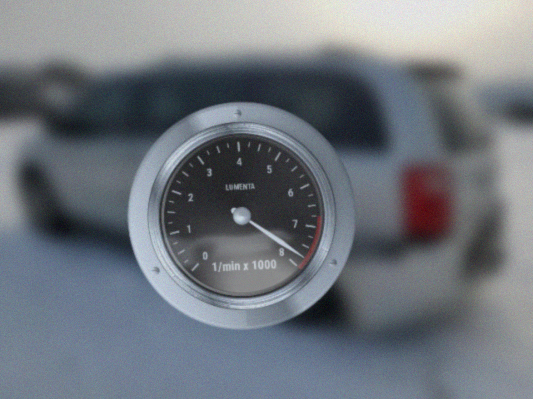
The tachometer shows 7750 rpm
